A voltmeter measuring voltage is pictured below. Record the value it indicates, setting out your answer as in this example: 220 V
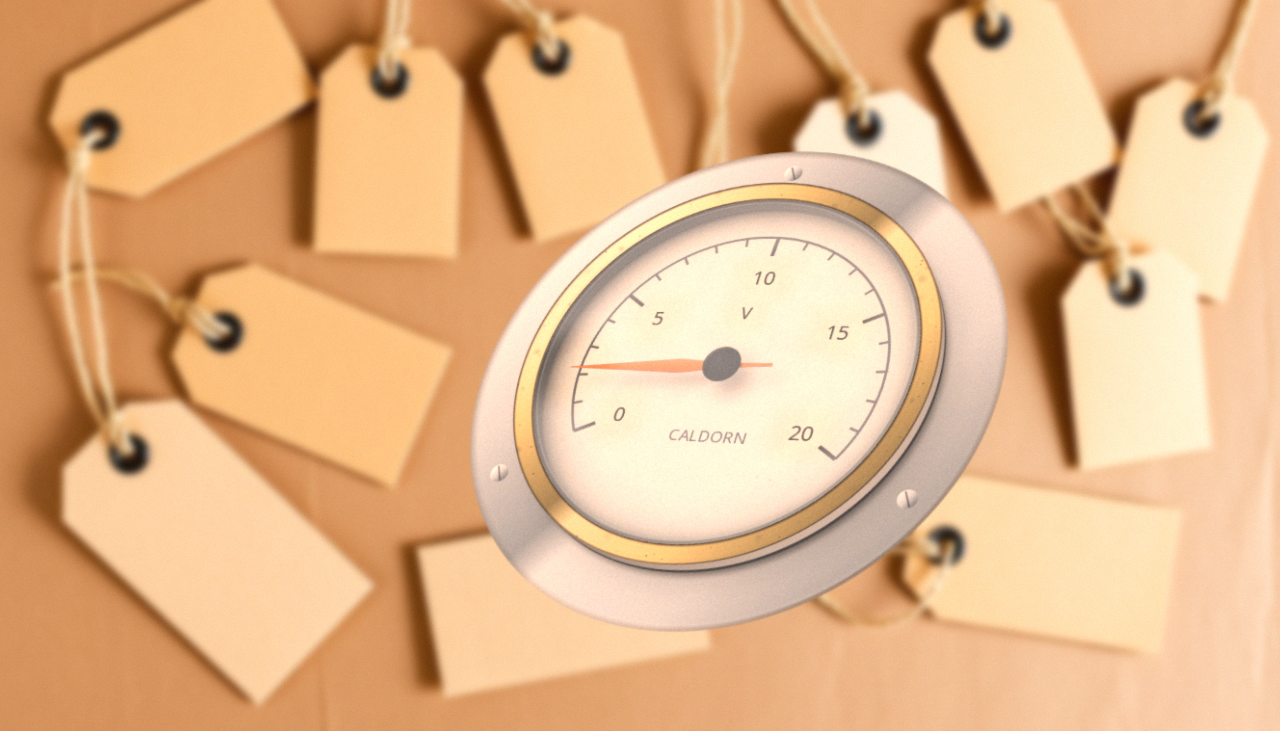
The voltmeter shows 2 V
